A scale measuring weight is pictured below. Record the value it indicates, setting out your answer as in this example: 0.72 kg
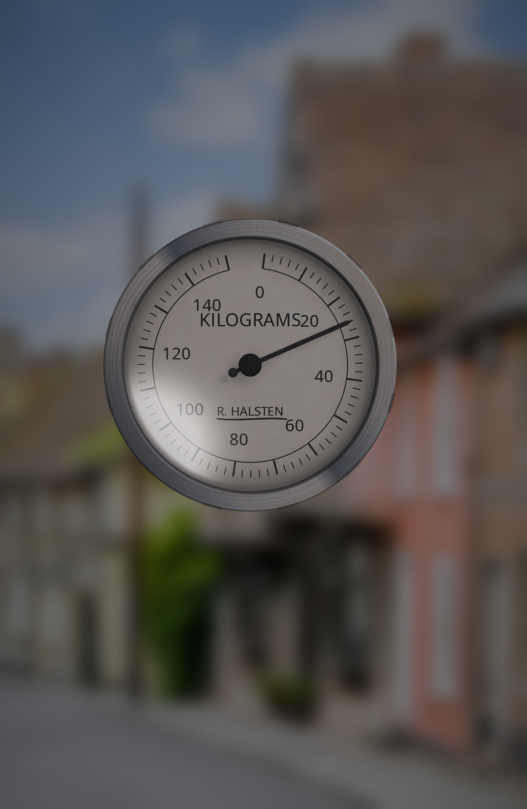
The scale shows 26 kg
